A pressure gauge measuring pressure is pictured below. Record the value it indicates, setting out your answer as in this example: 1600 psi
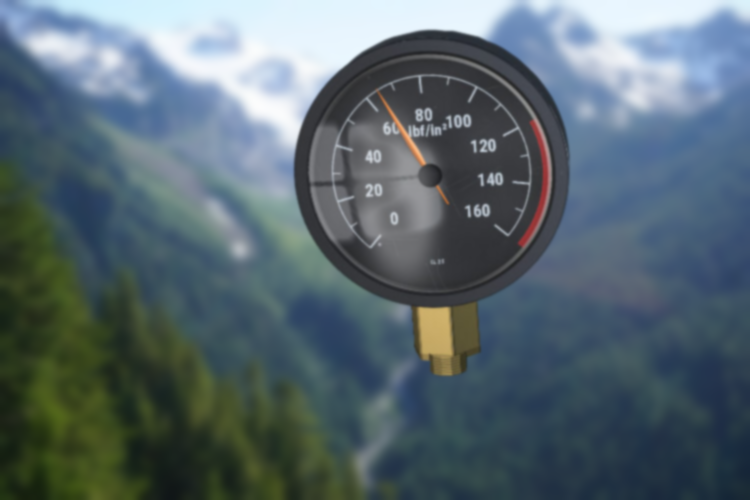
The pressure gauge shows 65 psi
